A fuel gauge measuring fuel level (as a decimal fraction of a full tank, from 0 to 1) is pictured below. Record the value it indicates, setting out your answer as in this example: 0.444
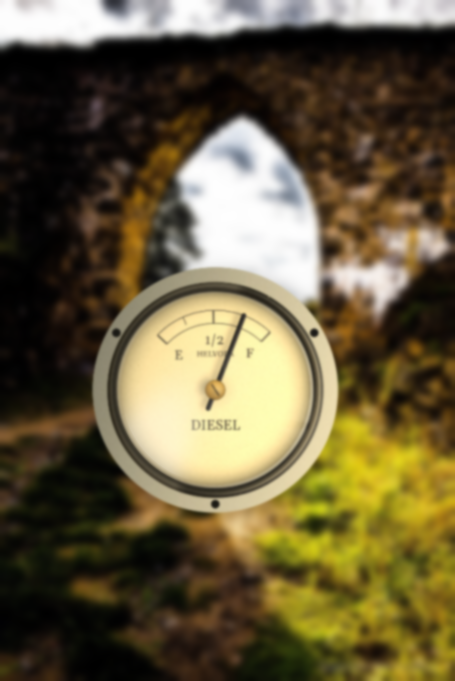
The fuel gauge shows 0.75
